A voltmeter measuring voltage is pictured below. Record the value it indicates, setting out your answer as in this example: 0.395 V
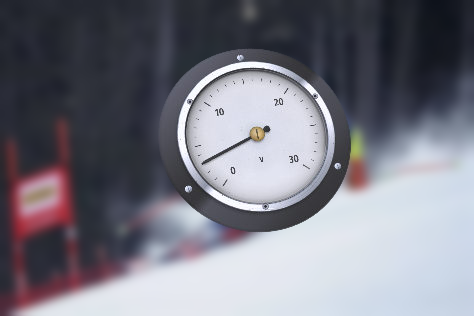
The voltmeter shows 3 V
